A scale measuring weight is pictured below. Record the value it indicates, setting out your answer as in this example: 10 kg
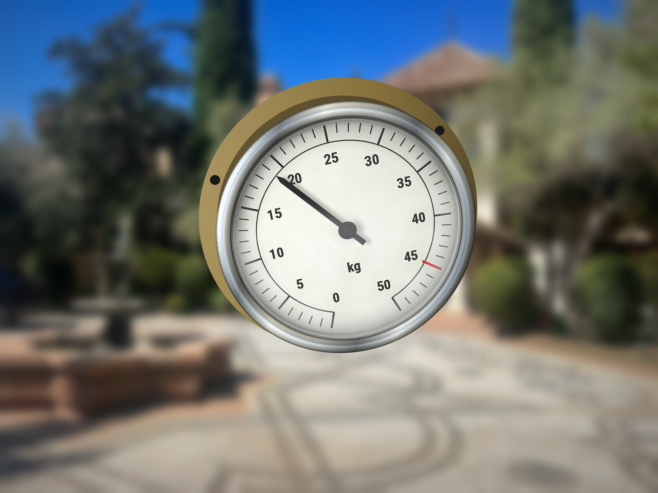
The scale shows 19 kg
